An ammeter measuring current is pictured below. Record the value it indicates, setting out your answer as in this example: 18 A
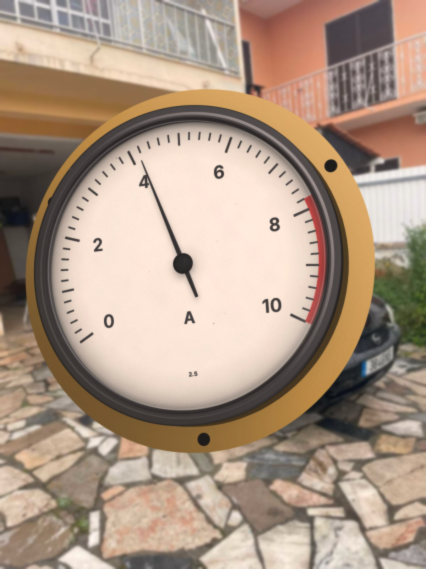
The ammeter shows 4.2 A
